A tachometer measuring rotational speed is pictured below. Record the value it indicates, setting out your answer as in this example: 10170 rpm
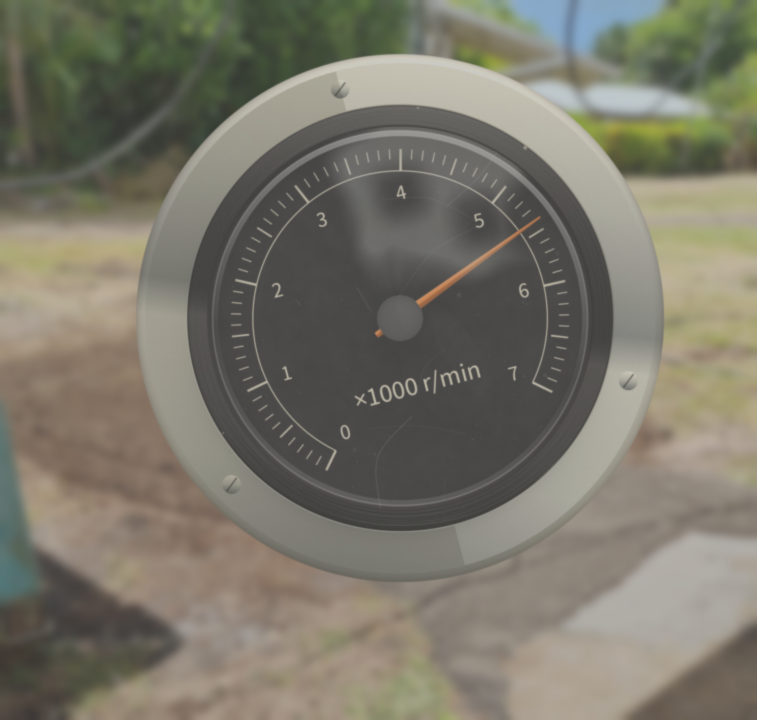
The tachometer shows 5400 rpm
